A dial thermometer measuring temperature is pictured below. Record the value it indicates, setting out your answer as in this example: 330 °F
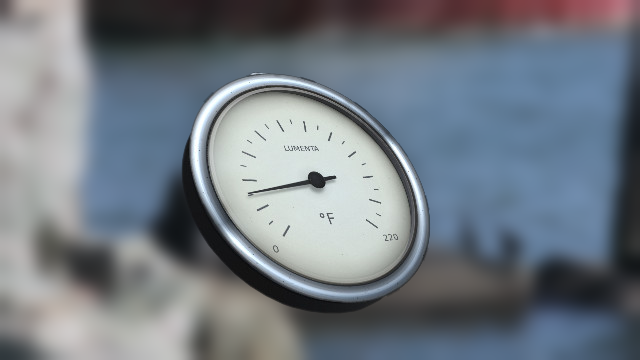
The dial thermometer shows 30 °F
